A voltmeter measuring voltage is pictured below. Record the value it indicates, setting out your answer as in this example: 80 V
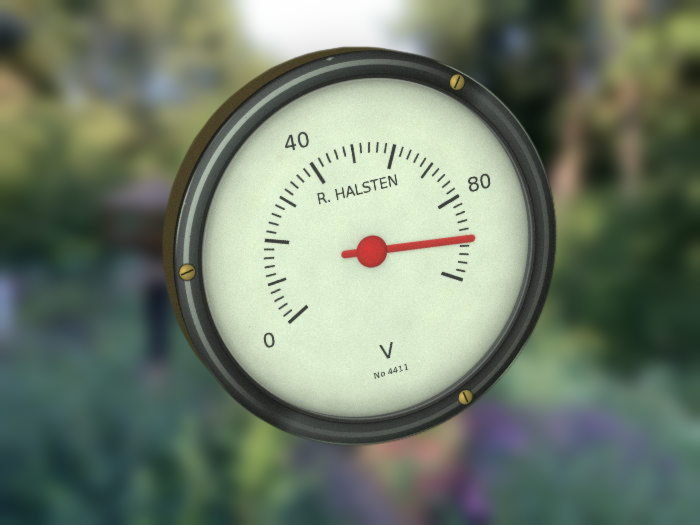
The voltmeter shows 90 V
